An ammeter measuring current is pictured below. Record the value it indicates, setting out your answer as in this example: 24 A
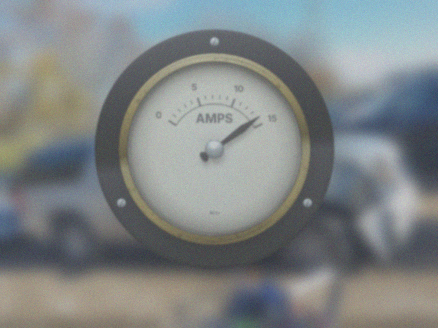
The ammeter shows 14 A
